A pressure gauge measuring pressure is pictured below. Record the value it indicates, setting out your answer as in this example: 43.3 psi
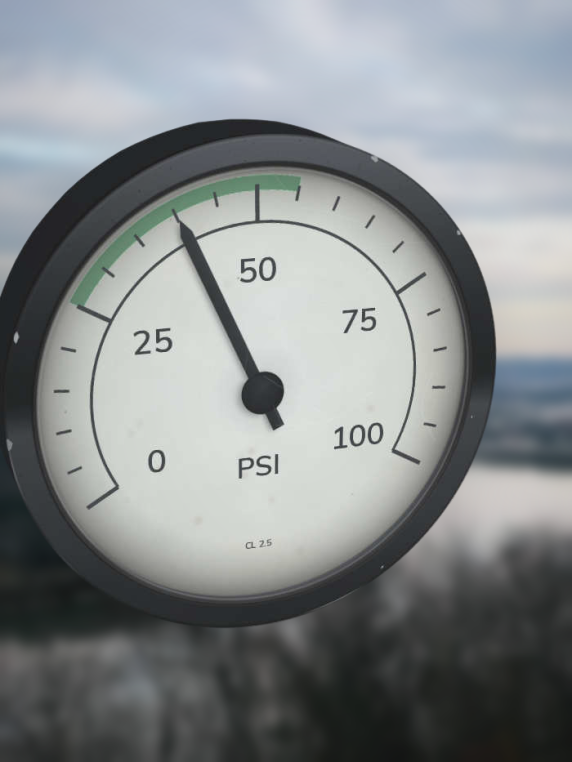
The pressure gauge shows 40 psi
